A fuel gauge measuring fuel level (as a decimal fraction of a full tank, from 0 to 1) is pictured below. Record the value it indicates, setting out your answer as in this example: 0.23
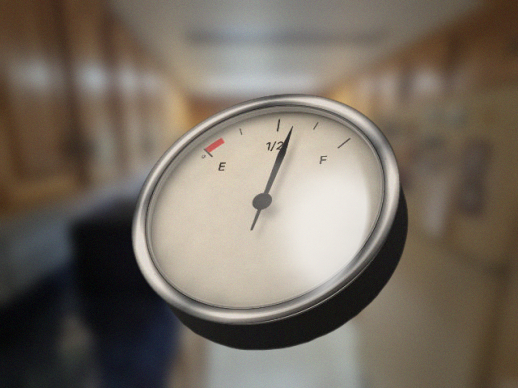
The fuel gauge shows 0.625
